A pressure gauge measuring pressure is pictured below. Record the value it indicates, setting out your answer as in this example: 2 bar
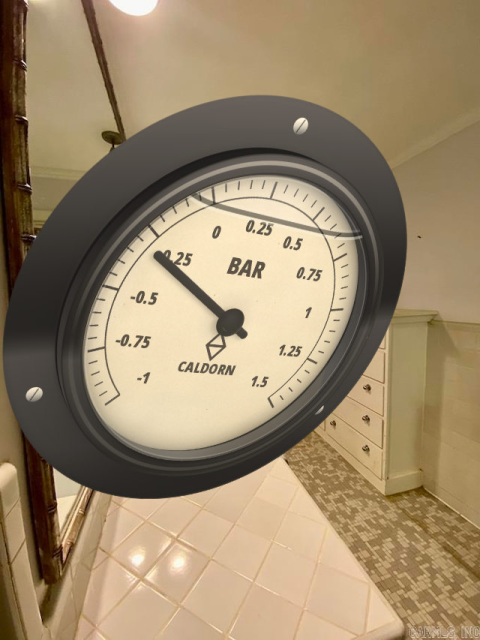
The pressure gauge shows -0.3 bar
